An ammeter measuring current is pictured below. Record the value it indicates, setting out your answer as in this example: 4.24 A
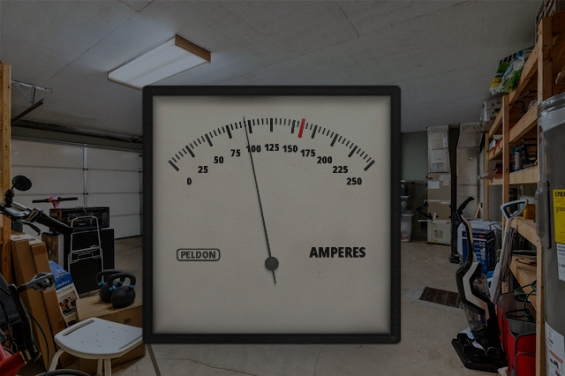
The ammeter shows 95 A
